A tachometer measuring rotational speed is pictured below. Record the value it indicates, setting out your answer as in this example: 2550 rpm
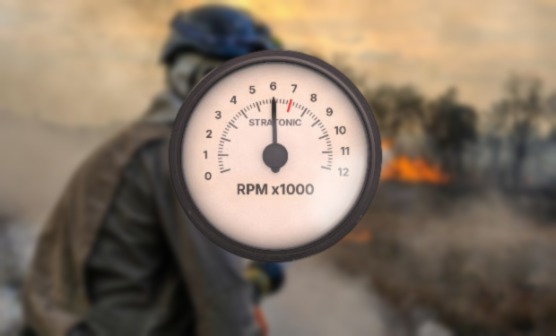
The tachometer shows 6000 rpm
